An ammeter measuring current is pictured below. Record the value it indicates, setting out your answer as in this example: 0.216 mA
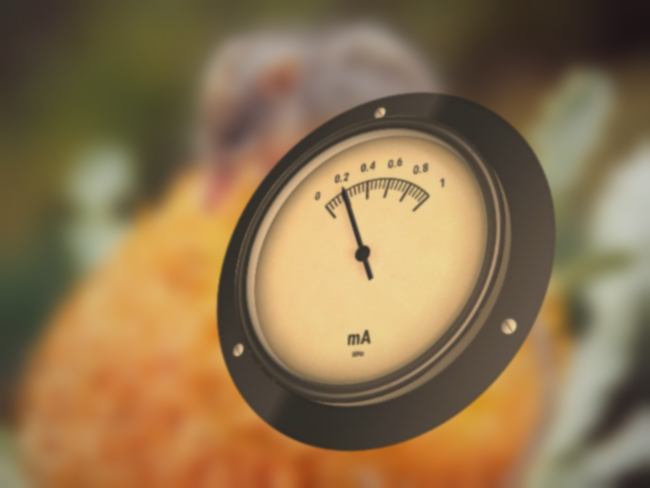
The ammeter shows 0.2 mA
